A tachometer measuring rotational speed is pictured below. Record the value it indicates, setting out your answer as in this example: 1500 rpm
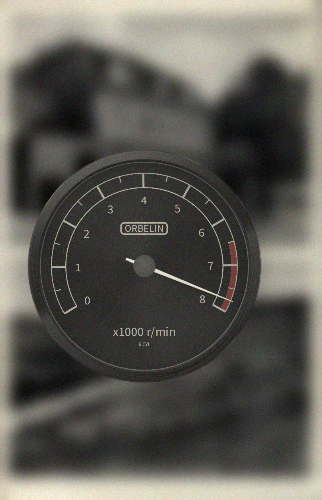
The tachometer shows 7750 rpm
